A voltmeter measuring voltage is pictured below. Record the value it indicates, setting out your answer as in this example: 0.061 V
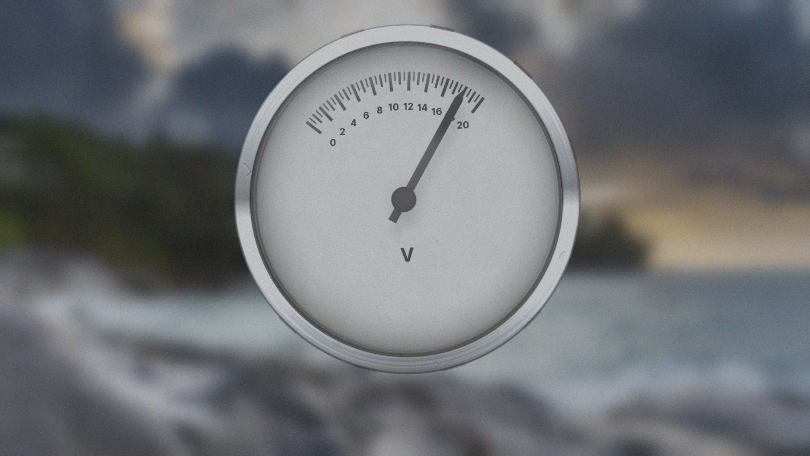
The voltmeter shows 18 V
